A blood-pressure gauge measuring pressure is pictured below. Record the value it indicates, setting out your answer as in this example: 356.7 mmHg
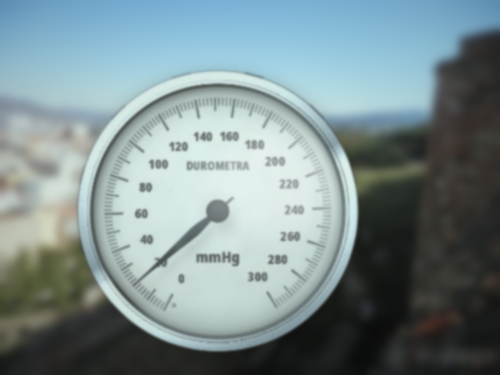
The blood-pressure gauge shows 20 mmHg
